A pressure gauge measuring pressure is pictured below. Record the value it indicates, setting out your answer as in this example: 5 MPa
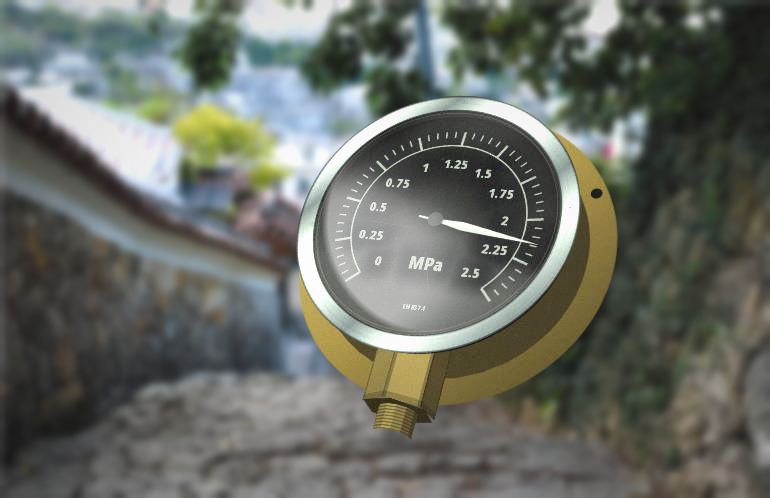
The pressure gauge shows 2.15 MPa
